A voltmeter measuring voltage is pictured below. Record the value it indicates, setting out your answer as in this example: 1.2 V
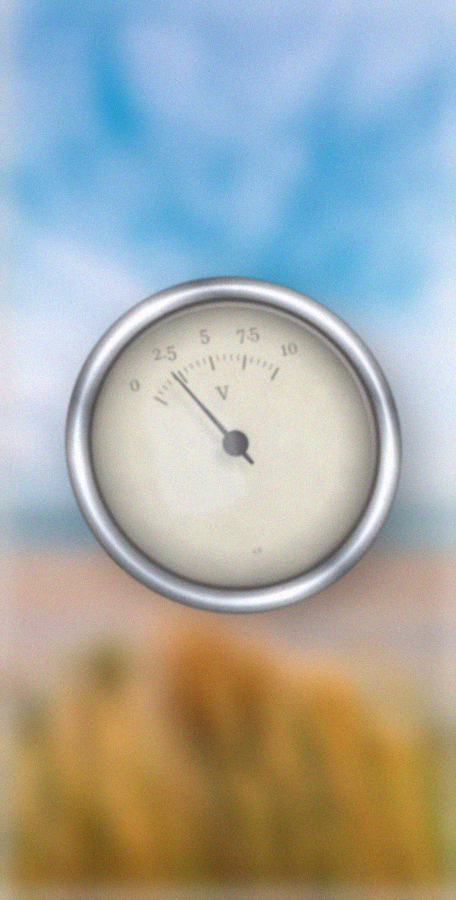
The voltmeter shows 2 V
